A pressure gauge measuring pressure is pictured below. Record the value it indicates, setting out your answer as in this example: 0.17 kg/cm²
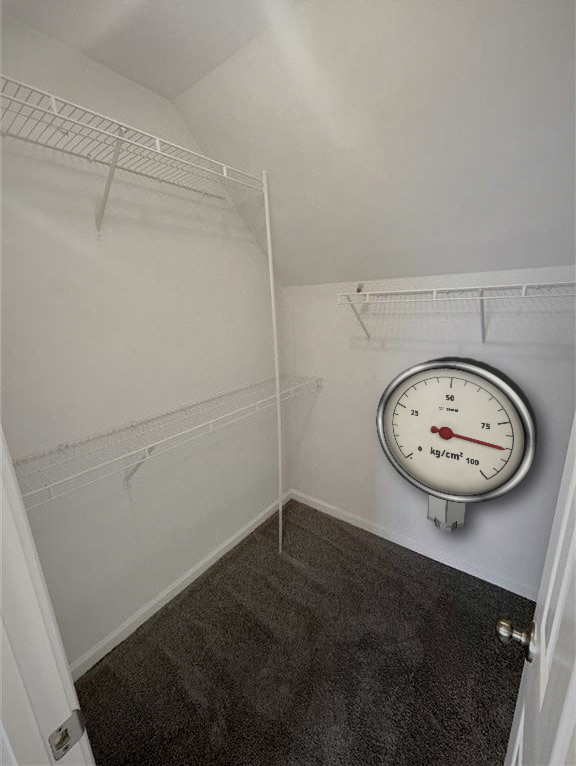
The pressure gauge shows 85 kg/cm²
